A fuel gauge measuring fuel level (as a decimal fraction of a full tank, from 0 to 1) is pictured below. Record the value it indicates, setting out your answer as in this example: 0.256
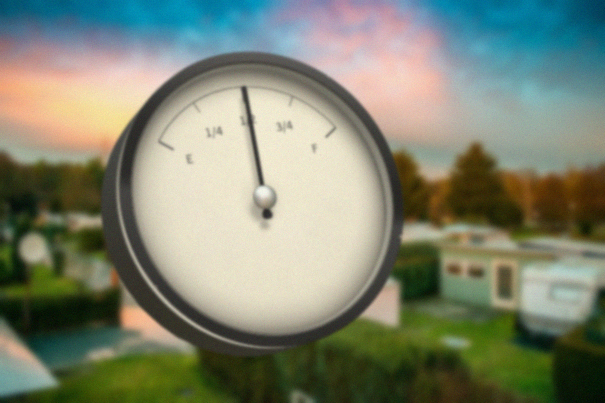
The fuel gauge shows 0.5
